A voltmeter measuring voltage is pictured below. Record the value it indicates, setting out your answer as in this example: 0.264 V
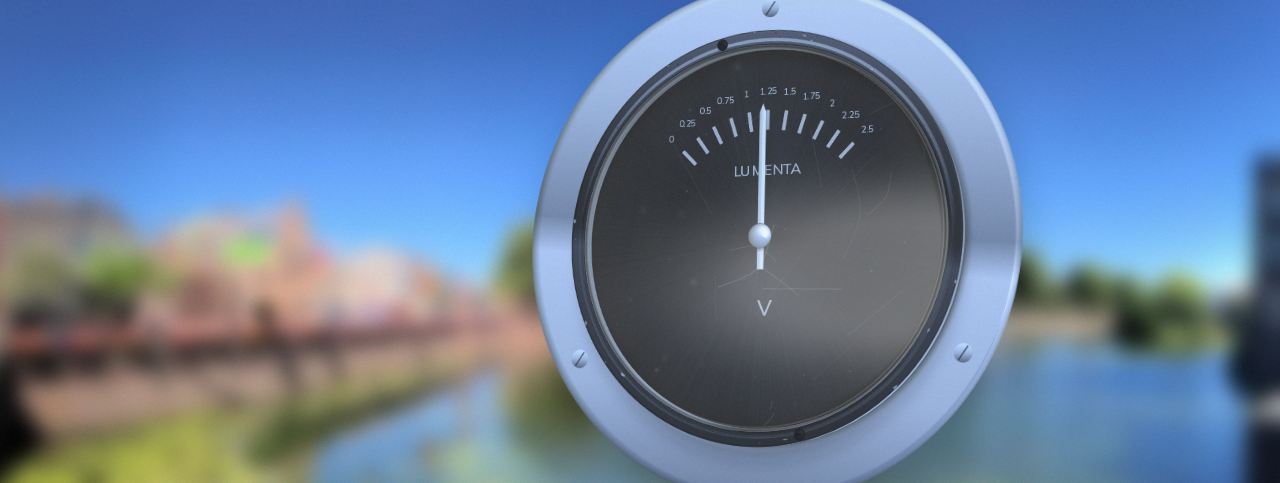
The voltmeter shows 1.25 V
